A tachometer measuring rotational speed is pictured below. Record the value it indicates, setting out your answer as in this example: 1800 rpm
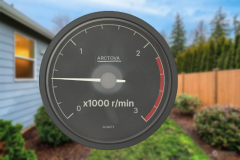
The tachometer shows 500 rpm
